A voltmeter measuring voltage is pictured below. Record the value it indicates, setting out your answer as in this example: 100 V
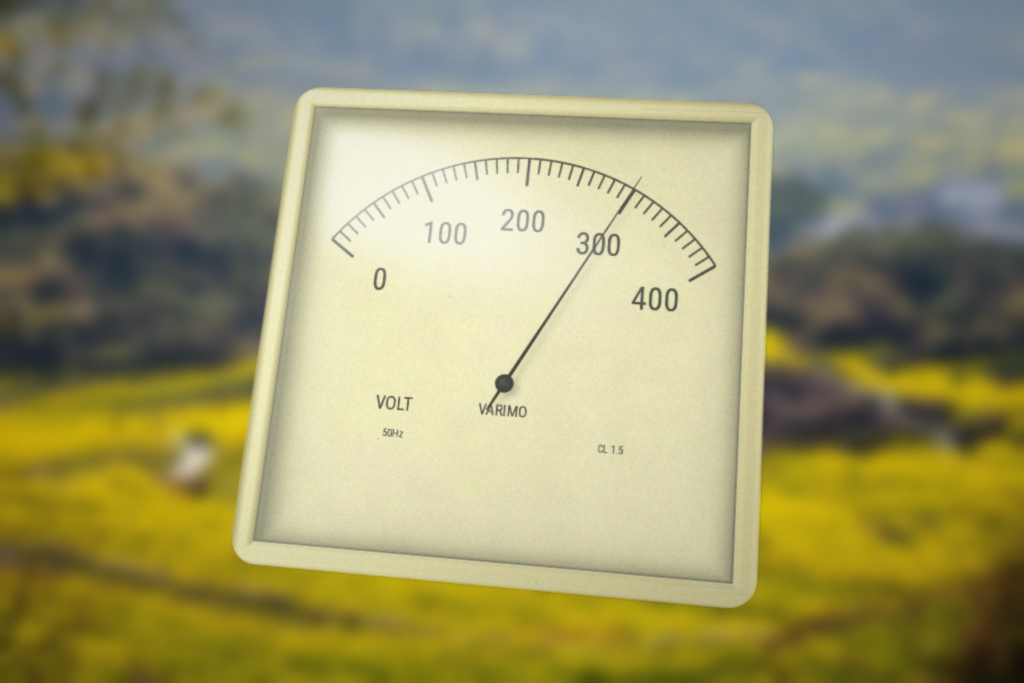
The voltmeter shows 300 V
